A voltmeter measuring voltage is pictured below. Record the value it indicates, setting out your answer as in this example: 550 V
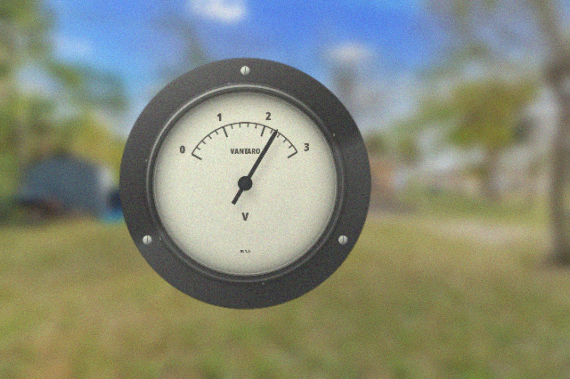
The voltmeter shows 2.3 V
